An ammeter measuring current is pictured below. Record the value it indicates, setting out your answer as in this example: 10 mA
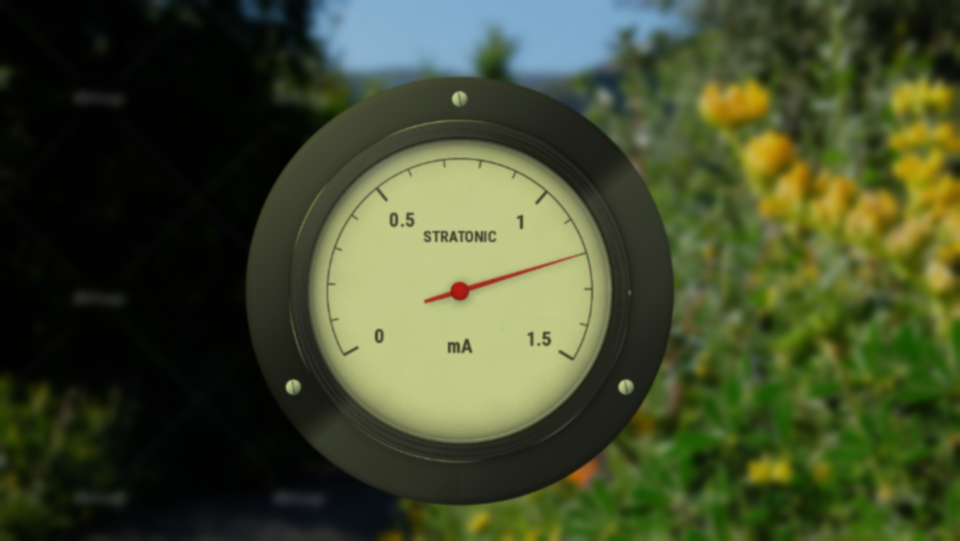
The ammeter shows 1.2 mA
